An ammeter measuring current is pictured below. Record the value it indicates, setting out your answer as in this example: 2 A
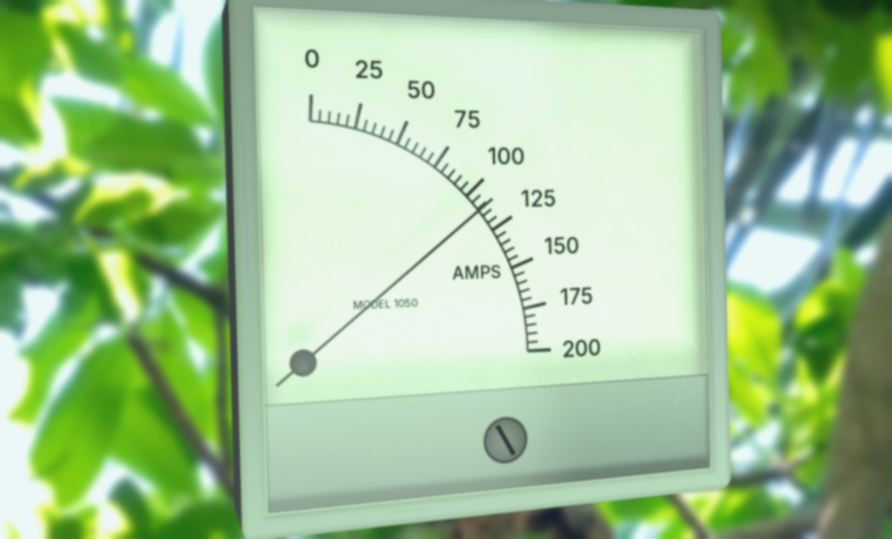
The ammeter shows 110 A
